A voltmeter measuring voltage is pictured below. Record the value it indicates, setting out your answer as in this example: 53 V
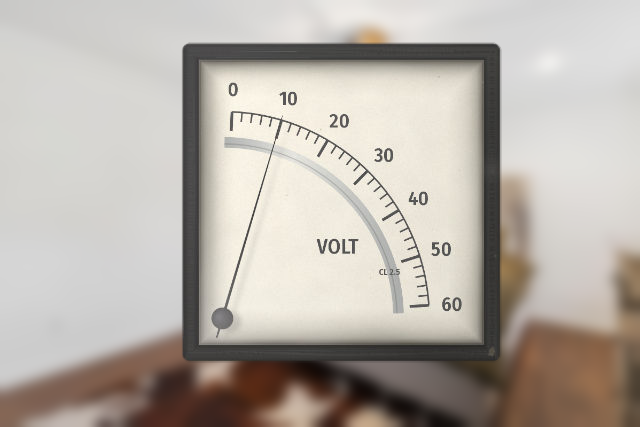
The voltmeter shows 10 V
